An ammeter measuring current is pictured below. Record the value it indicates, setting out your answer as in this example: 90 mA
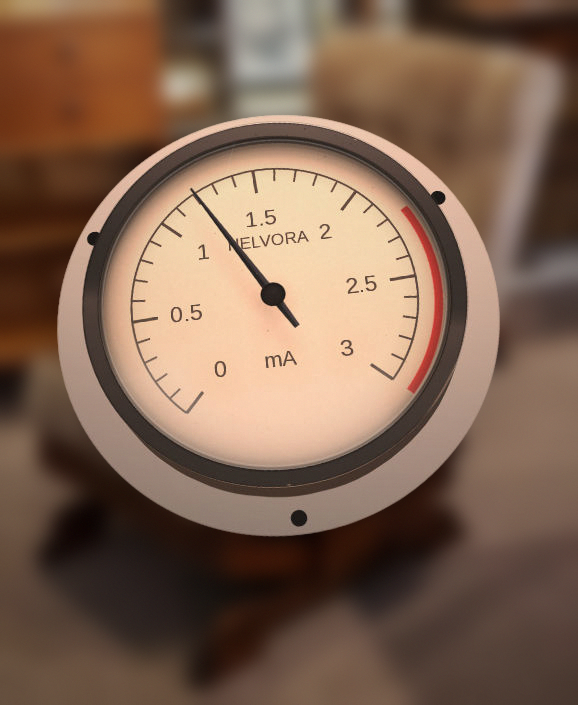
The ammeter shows 1.2 mA
